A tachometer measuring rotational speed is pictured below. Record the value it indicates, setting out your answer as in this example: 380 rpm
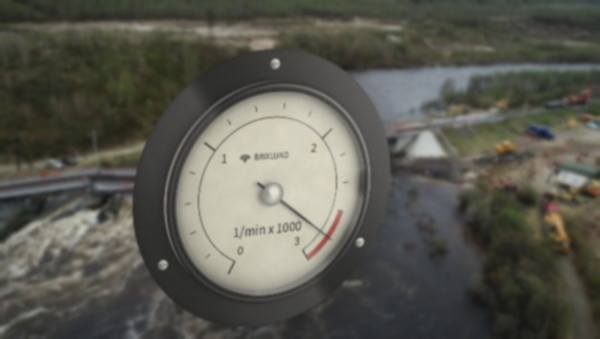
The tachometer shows 2800 rpm
